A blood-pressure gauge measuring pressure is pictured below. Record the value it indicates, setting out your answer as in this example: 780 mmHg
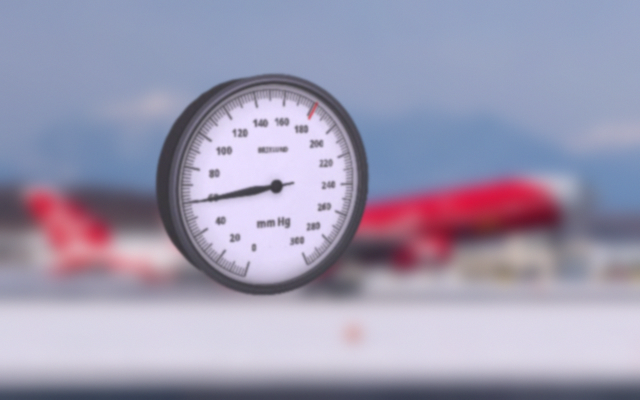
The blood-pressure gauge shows 60 mmHg
